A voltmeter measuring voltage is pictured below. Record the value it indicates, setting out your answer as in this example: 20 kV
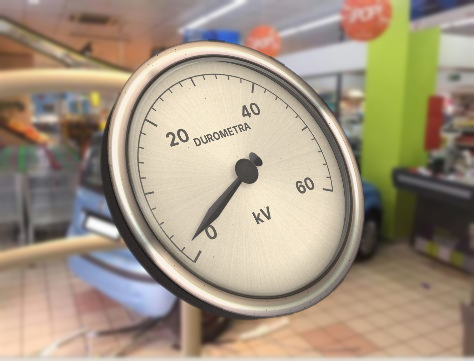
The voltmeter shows 2 kV
